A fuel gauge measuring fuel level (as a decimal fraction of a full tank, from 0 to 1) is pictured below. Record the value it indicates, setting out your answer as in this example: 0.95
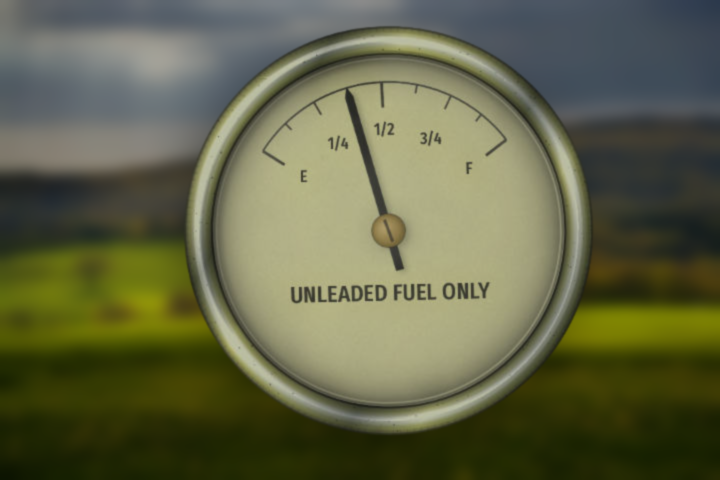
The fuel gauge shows 0.375
